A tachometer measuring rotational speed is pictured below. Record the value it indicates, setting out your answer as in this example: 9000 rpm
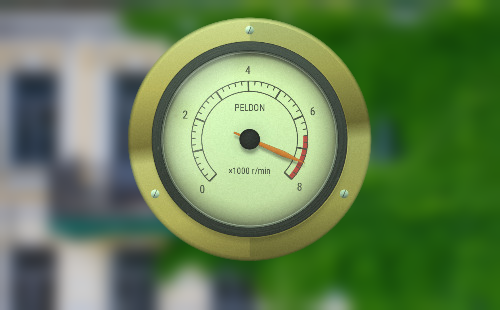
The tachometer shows 7400 rpm
